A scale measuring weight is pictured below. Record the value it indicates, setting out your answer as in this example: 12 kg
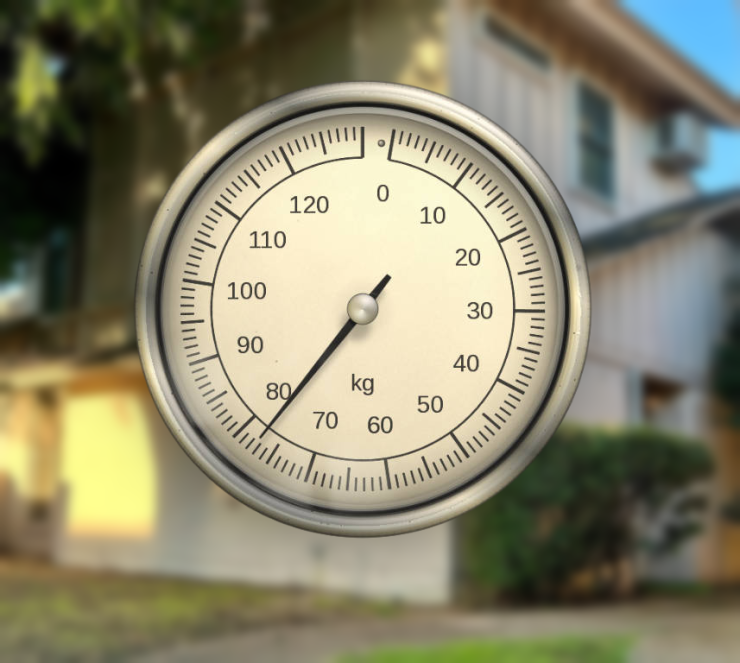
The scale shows 77.5 kg
